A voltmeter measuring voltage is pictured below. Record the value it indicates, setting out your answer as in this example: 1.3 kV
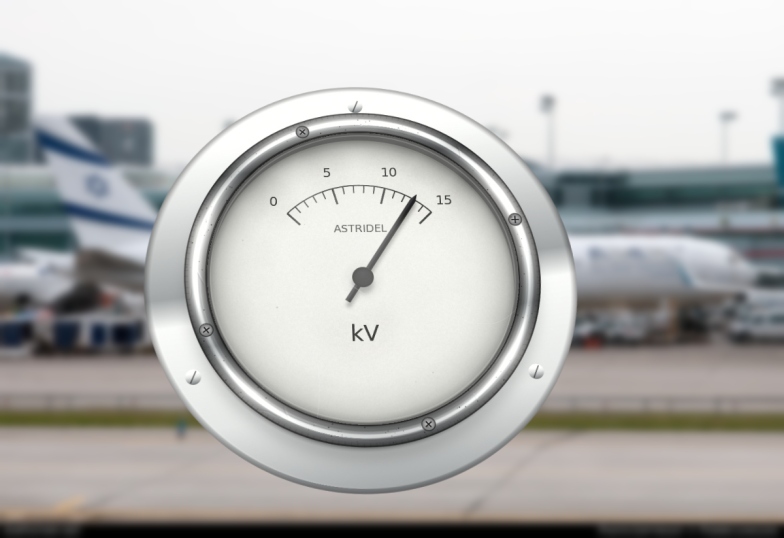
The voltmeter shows 13 kV
